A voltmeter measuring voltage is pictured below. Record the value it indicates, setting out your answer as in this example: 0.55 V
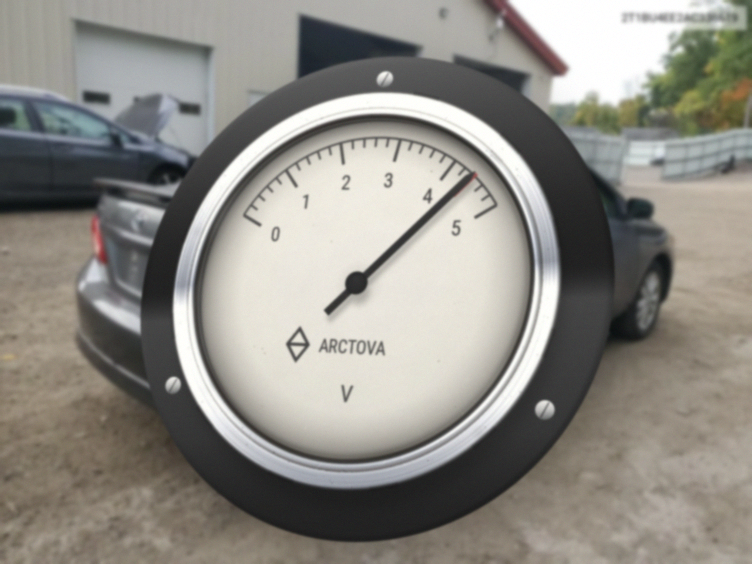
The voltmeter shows 4.4 V
